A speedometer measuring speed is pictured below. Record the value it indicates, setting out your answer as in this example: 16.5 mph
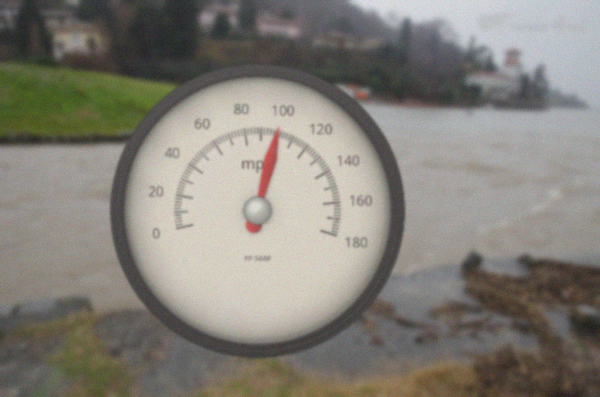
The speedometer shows 100 mph
